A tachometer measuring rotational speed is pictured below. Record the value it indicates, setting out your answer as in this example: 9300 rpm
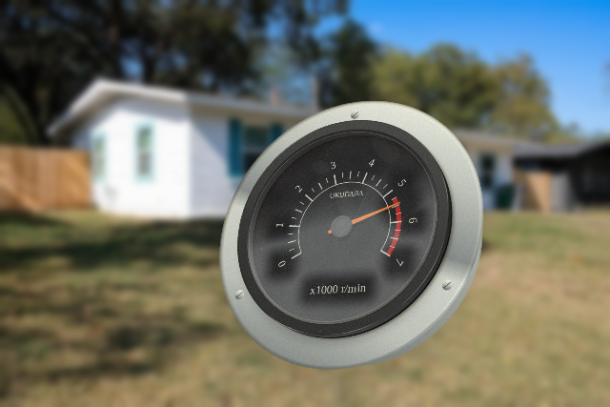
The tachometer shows 5500 rpm
